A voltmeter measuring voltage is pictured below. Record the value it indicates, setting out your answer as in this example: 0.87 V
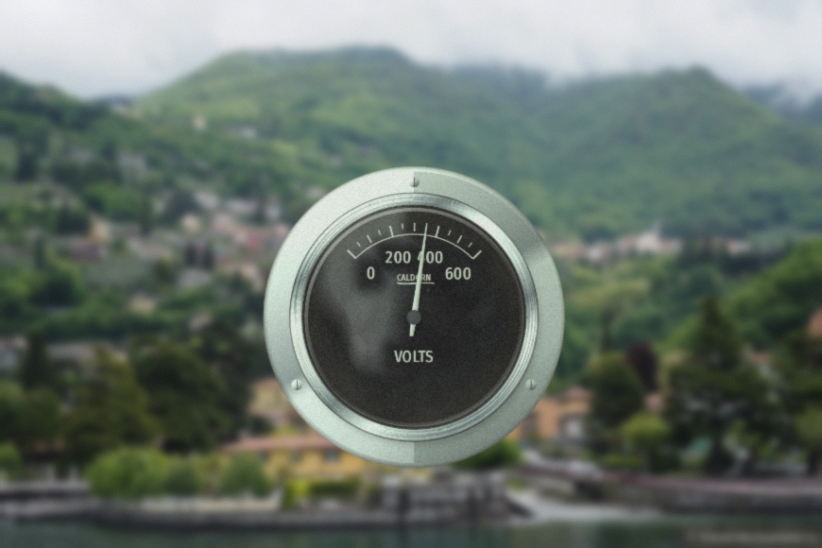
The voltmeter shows 350 V
